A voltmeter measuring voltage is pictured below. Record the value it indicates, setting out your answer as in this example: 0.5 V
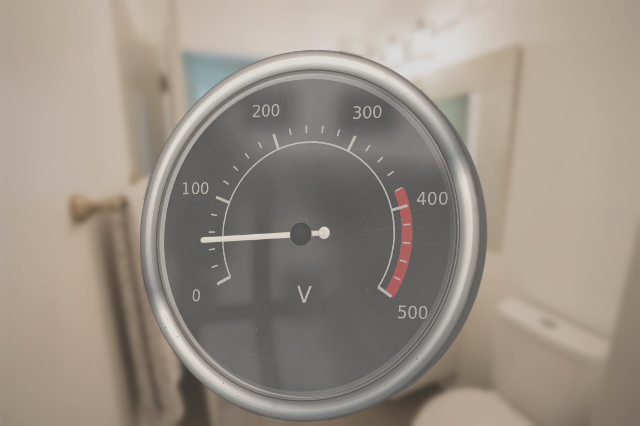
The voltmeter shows 50 V
